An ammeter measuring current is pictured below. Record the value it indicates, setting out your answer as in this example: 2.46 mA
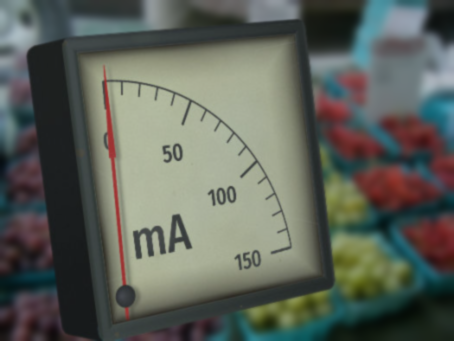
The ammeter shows 0 mA
